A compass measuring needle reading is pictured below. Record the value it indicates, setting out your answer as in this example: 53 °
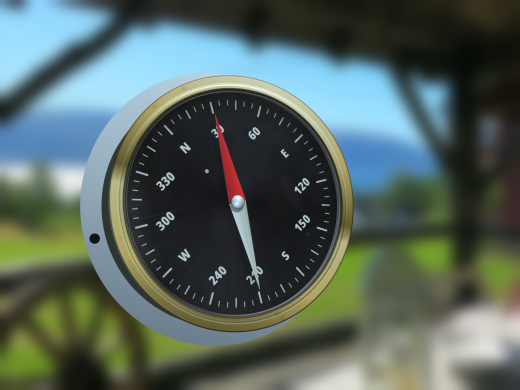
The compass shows 30 °
